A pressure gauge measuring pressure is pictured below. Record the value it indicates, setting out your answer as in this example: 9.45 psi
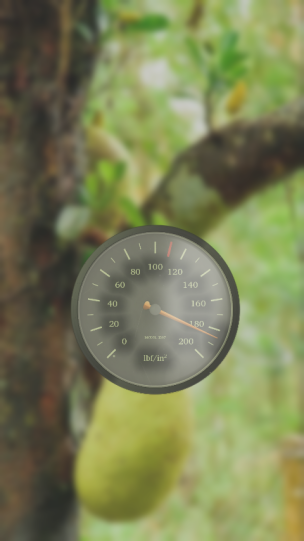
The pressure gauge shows 185 psi
